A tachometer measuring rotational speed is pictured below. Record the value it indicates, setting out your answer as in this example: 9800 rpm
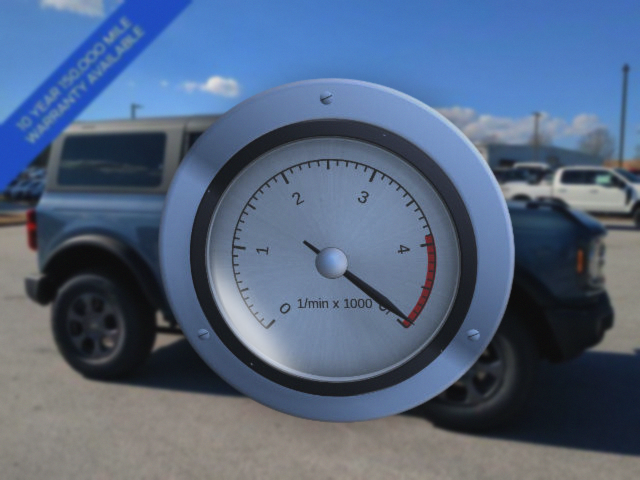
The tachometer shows 4900 rpm
